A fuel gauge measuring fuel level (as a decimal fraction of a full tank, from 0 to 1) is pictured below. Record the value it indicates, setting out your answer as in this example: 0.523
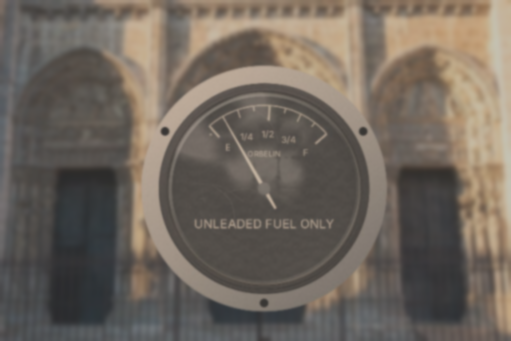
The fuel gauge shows 0.125
